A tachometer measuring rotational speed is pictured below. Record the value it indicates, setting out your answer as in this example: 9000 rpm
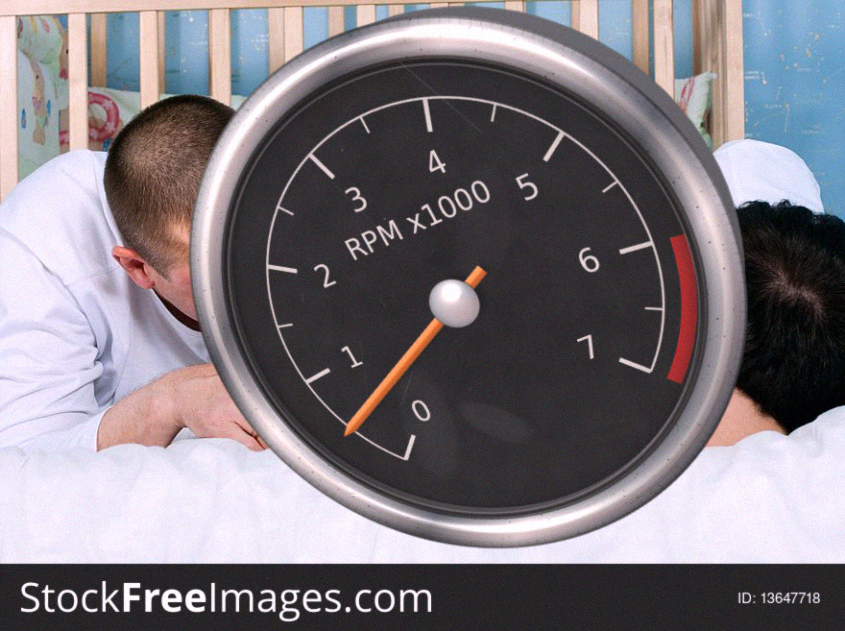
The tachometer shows 500 rpm
